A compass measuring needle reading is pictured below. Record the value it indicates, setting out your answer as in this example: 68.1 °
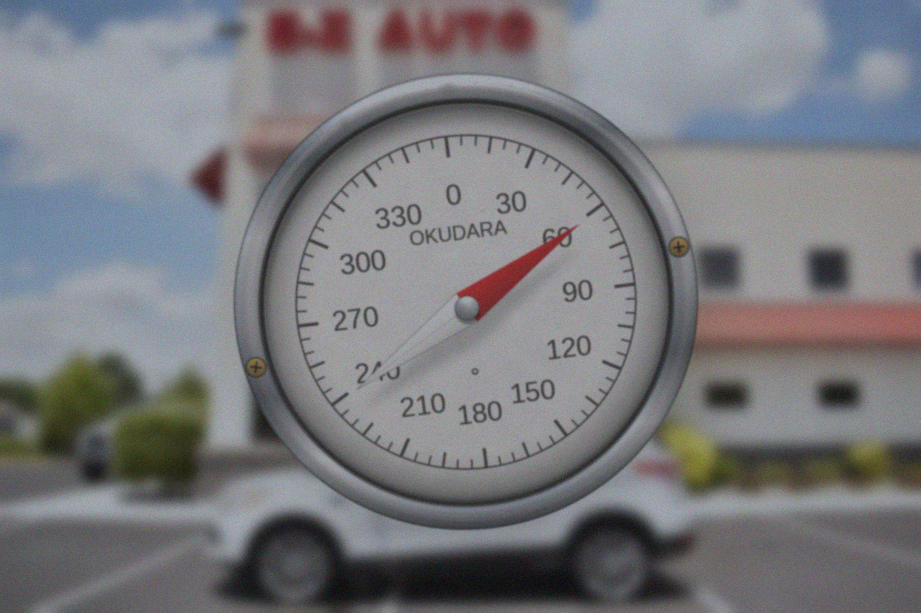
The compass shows 60 °
